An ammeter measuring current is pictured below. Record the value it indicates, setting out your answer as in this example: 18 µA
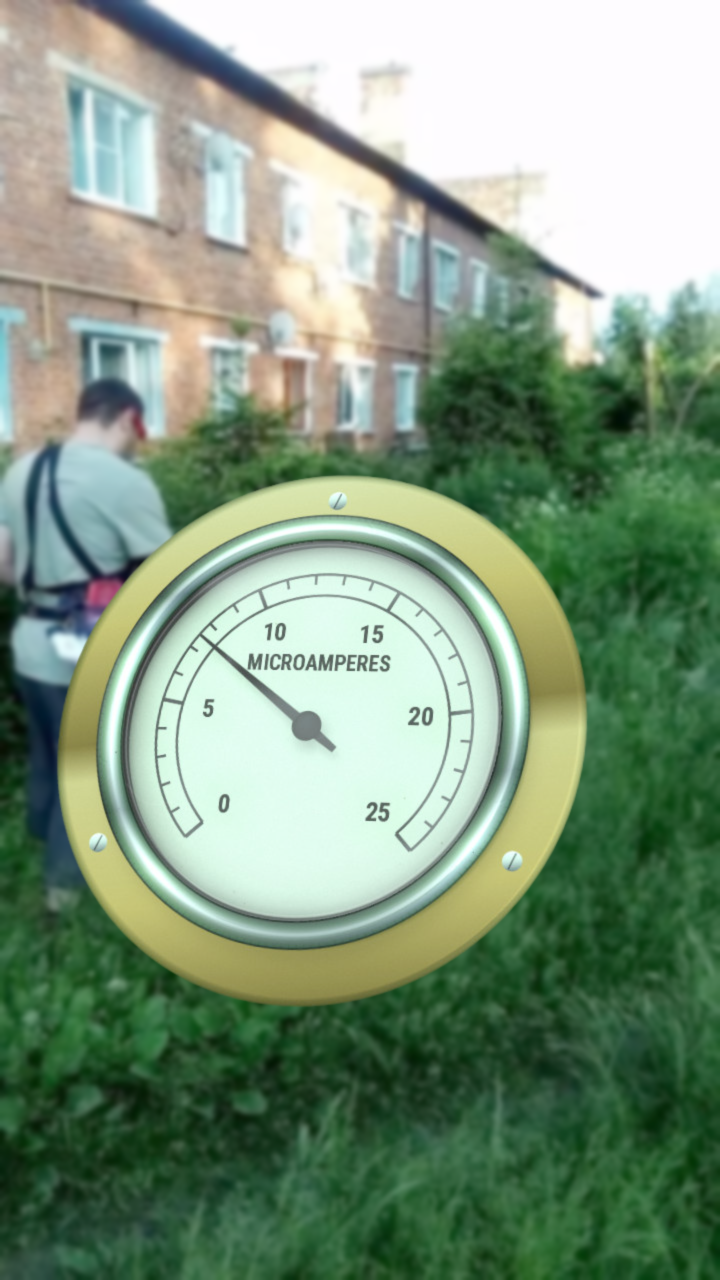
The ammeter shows 7.5 µA
